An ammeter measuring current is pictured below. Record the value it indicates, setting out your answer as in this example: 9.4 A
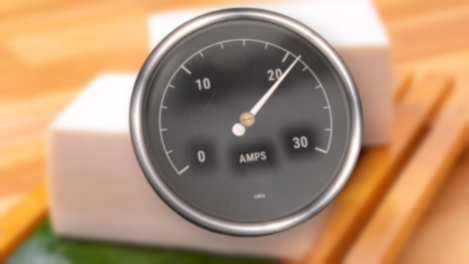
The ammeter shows 21 A
